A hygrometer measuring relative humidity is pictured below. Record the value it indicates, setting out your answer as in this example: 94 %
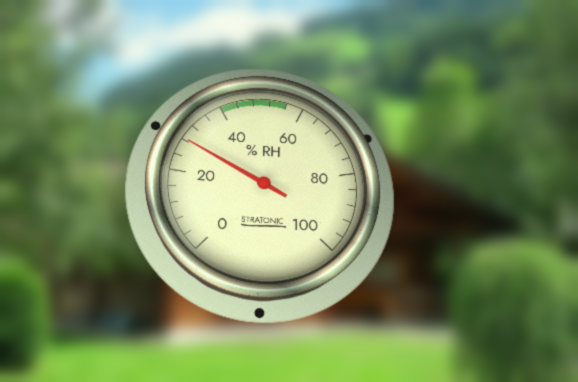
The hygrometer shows 28 %
